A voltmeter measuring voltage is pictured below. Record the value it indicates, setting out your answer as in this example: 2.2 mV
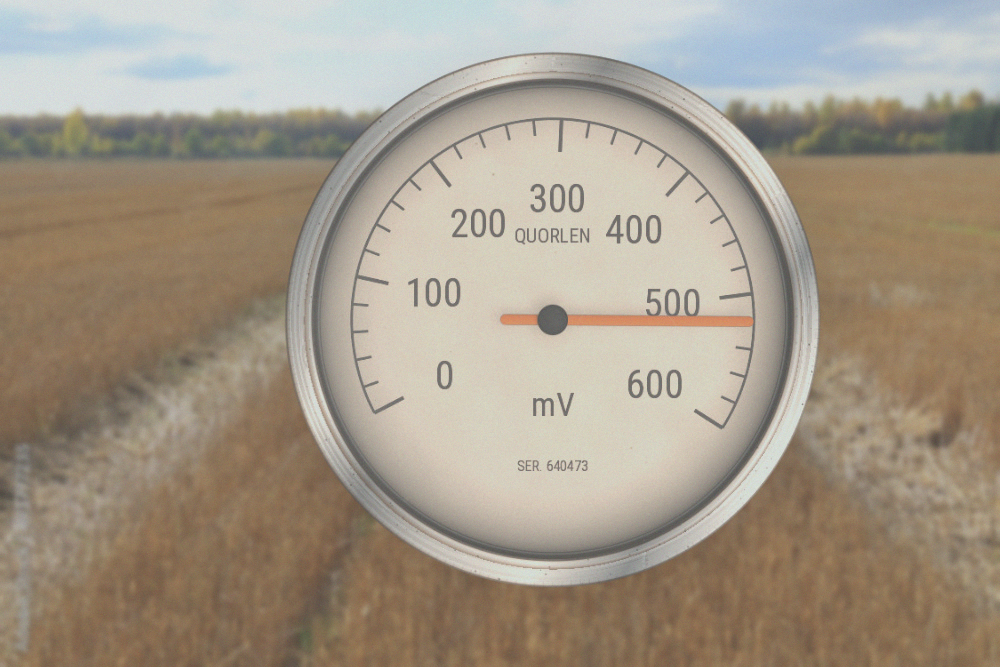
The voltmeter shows 520 mV
